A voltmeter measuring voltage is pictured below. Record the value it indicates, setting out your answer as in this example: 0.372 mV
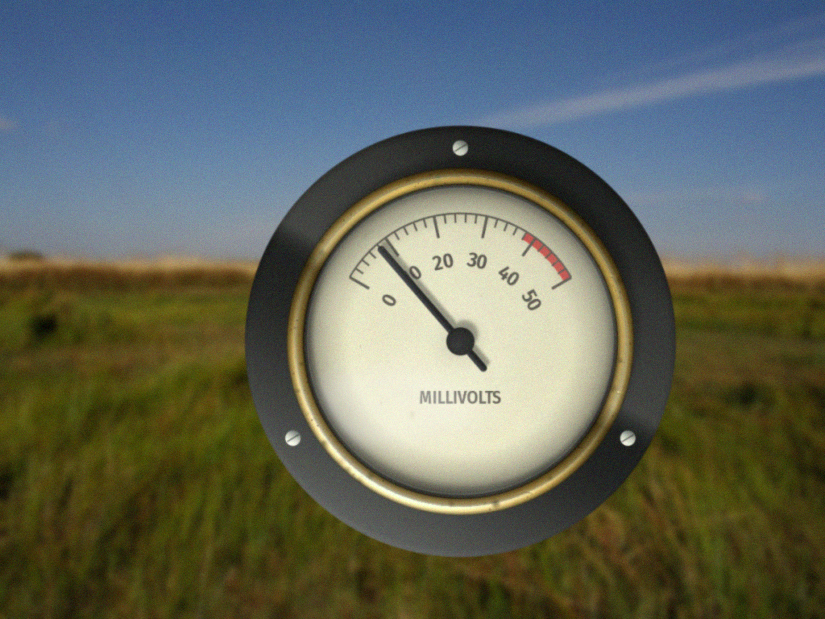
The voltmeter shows 8 mV
